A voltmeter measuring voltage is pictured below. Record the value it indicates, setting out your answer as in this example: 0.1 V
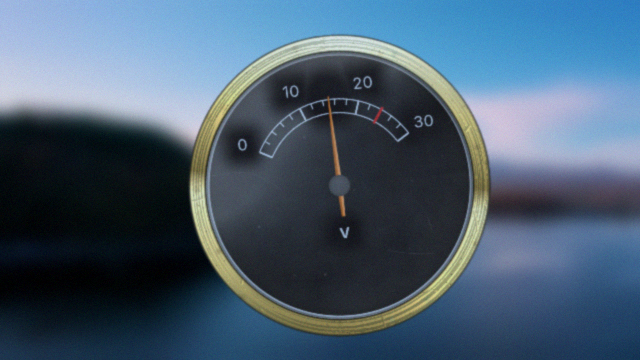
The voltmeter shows 15 V
